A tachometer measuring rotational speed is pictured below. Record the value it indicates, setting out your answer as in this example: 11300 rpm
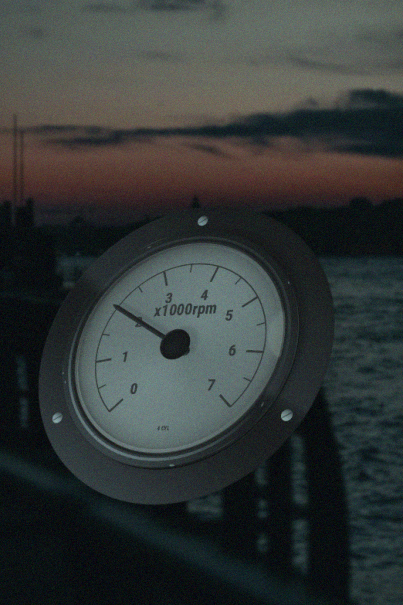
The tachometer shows 2000 rpm
